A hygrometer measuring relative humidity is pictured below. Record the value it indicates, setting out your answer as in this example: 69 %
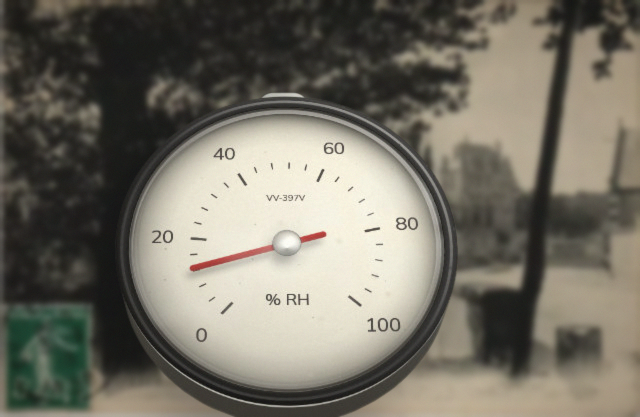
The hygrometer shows 12 %
